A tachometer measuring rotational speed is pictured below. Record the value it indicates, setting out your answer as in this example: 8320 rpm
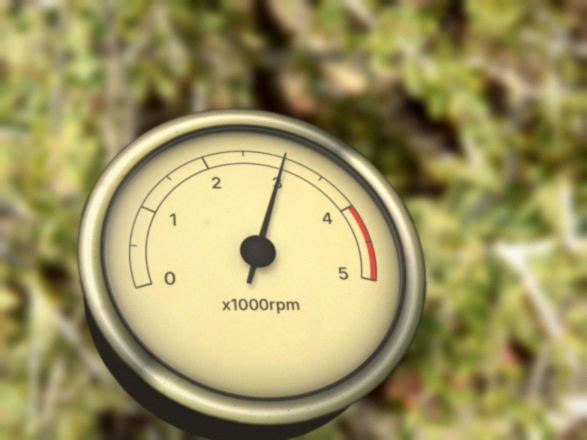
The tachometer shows 3000 rpm
